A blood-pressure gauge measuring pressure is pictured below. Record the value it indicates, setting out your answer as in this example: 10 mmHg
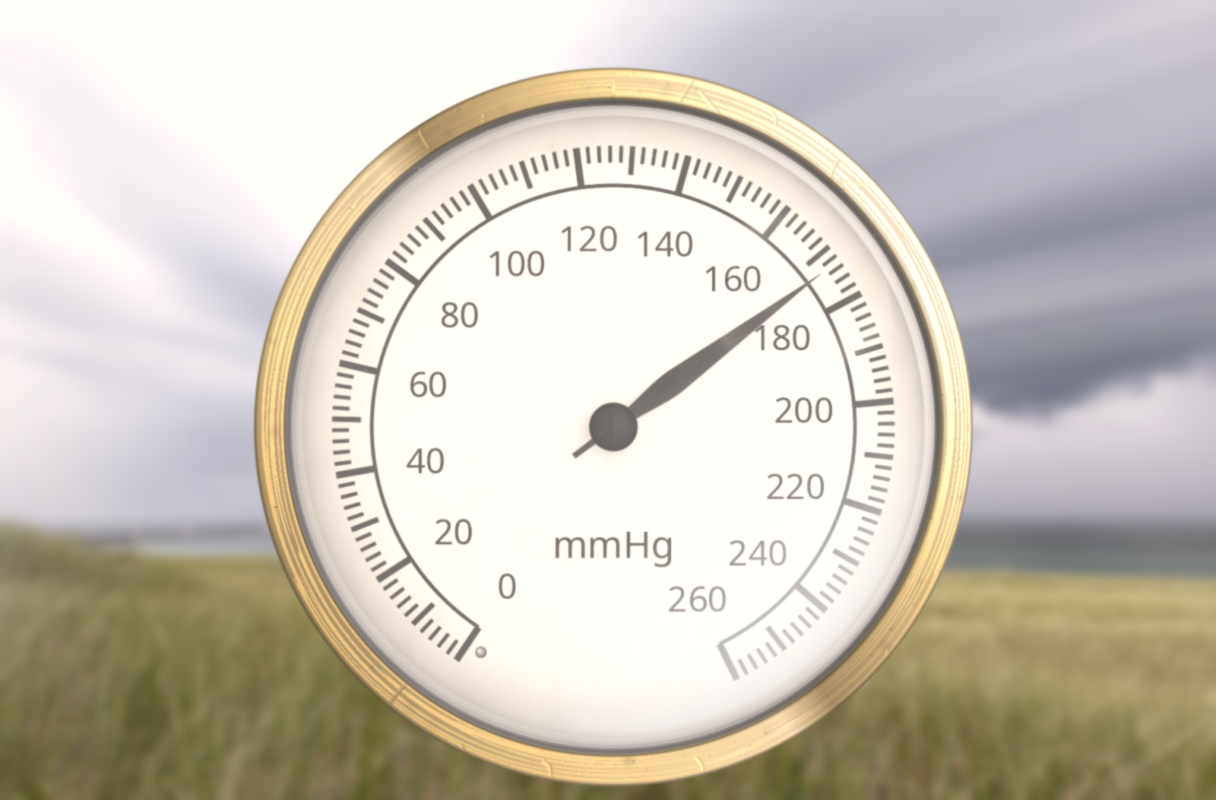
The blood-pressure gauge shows 173 mmHg
